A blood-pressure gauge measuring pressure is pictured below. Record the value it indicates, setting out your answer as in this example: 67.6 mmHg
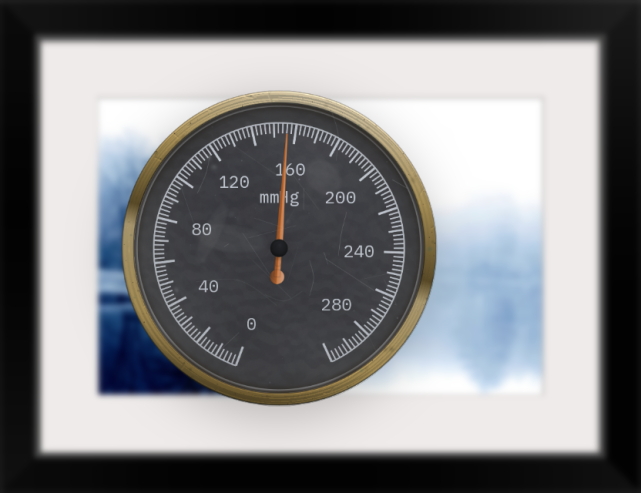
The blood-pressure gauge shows 156 mmHg
